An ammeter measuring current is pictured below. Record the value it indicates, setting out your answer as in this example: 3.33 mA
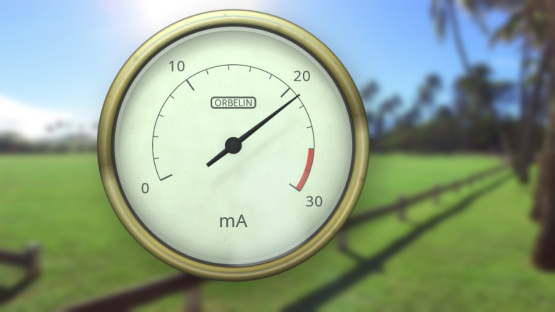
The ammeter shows 21 mA
